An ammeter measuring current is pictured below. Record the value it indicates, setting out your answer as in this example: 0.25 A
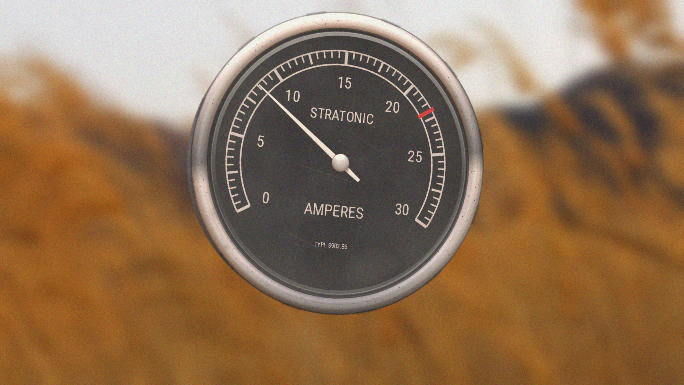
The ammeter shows 8.5 A
